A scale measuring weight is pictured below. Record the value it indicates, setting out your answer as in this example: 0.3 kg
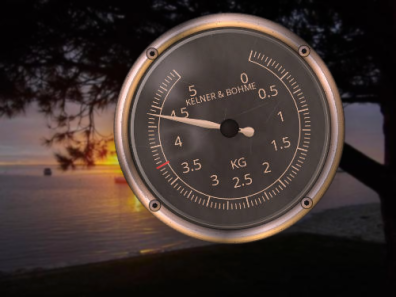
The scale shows 4.4 kg
